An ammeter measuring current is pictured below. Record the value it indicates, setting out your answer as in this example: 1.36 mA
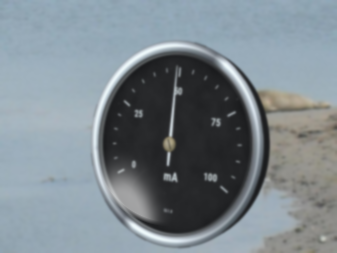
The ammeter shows 50 mA
